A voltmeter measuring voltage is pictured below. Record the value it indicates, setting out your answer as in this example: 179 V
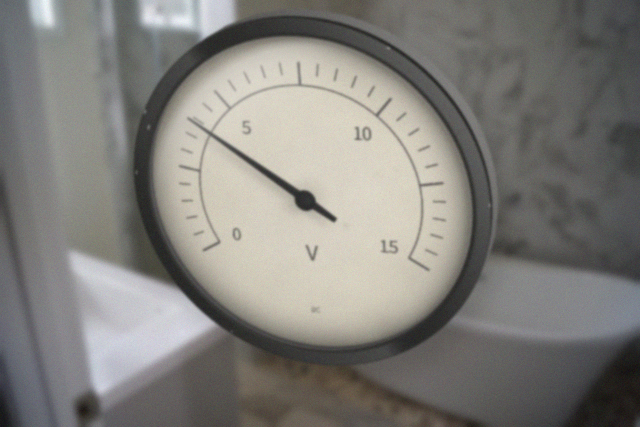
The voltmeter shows 4 V
